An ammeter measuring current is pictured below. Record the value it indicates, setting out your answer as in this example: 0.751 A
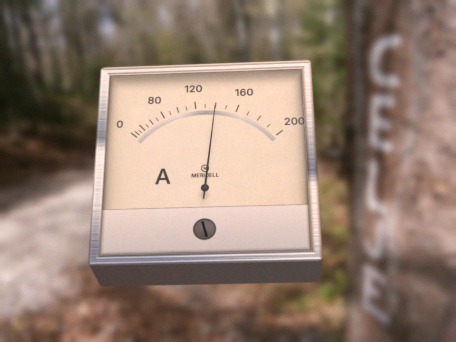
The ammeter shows 140 A
